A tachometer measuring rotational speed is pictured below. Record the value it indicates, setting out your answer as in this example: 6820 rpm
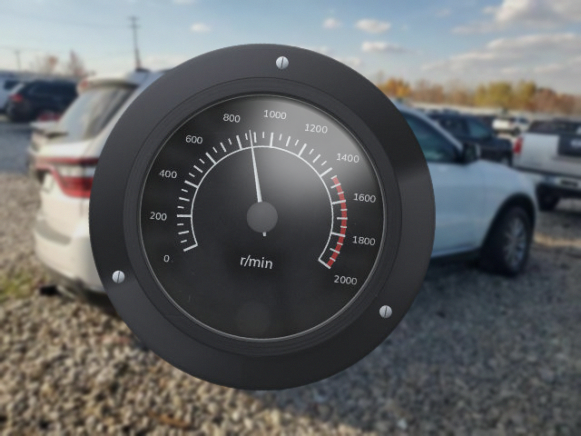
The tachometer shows 875 rpm
